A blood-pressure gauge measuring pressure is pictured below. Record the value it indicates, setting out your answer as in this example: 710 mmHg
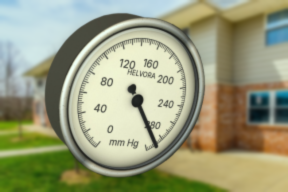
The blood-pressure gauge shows 290 mmHg
